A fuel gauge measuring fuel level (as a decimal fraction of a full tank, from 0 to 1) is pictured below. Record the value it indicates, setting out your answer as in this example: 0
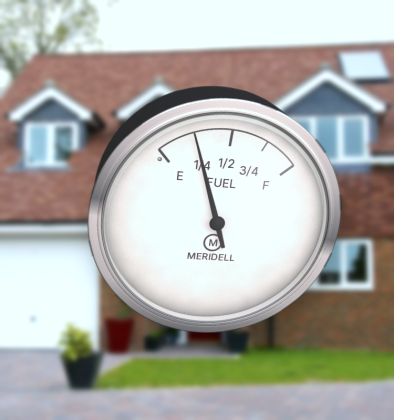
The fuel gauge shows 0.25
